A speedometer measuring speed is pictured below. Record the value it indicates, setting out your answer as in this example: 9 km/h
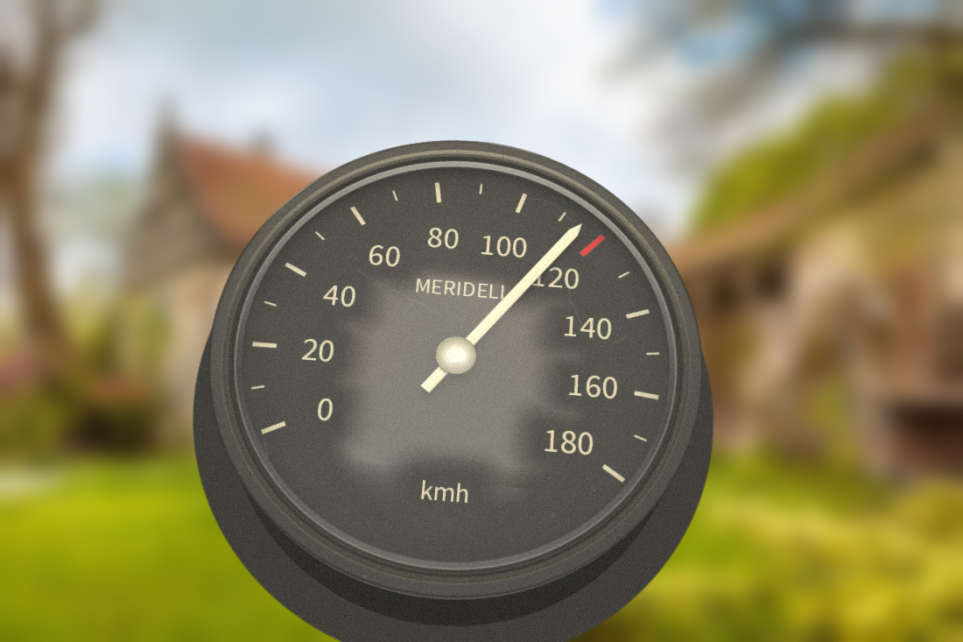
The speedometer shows 115 km/h
